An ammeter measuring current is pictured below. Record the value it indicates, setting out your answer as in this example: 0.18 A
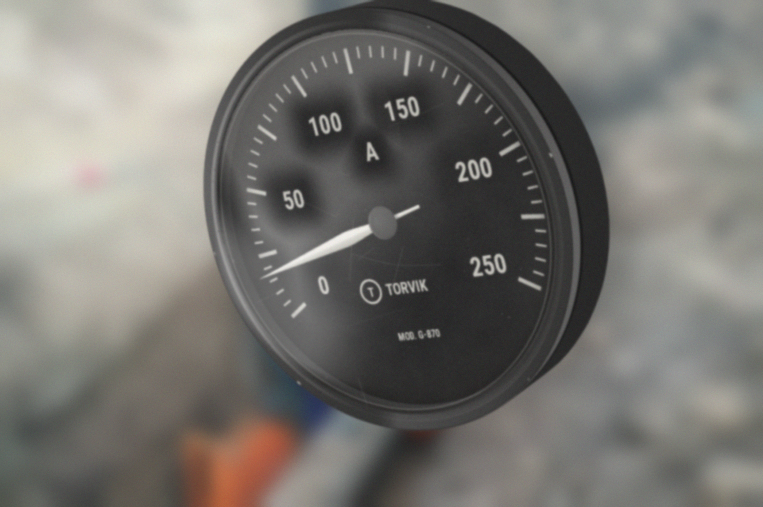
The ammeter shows 17.5 A
